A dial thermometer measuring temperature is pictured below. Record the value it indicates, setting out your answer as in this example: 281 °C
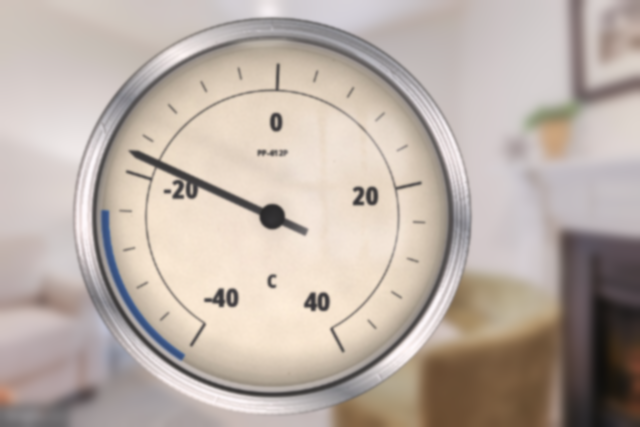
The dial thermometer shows -18 °C
